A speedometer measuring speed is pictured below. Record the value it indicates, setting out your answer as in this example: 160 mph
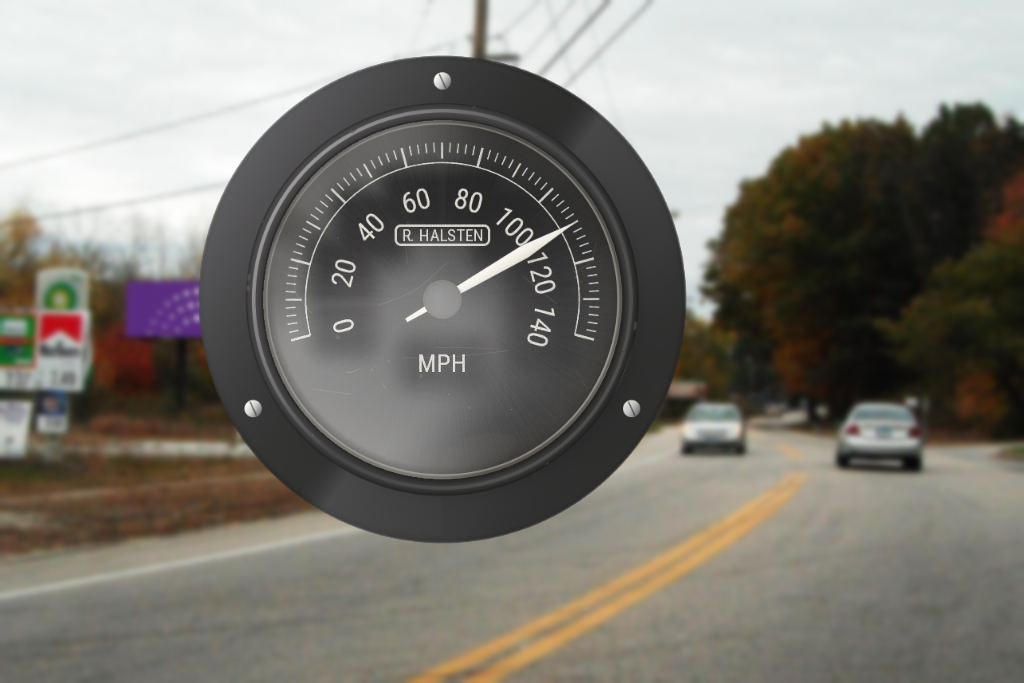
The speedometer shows 110 mph
